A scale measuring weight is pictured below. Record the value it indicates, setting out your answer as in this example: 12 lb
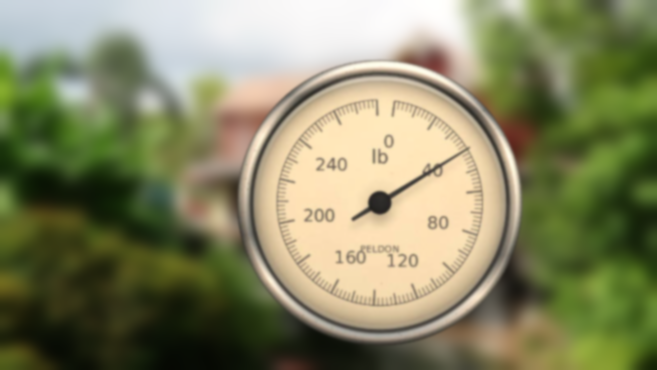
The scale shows 40 lb
